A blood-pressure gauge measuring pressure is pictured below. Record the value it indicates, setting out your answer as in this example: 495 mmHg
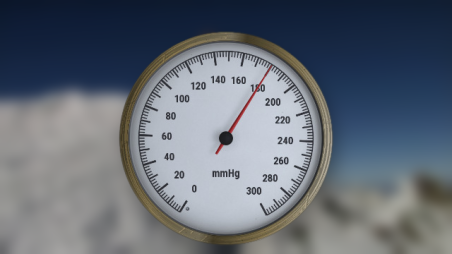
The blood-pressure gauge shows 180 mmHg
